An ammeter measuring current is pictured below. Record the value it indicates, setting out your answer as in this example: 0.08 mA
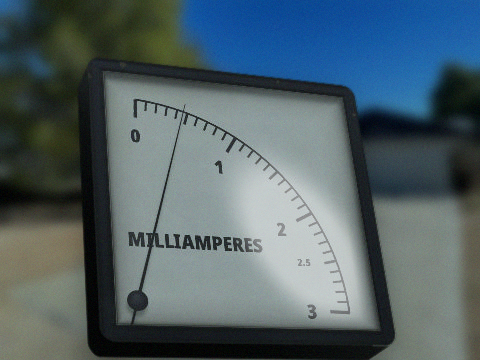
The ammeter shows 0.45 mA
